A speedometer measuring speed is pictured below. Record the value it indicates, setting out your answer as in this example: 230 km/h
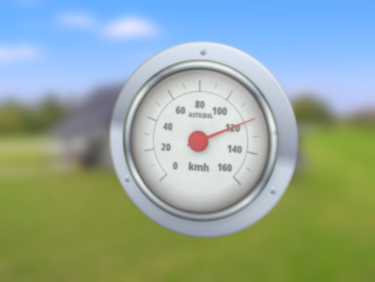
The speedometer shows 120 km/h
